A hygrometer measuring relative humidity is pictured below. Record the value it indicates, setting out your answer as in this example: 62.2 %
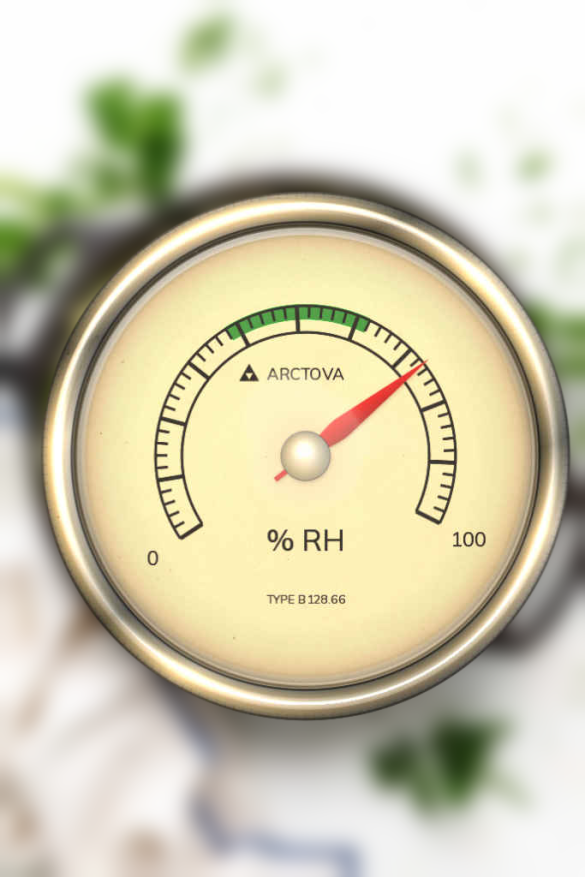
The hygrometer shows 73 %
